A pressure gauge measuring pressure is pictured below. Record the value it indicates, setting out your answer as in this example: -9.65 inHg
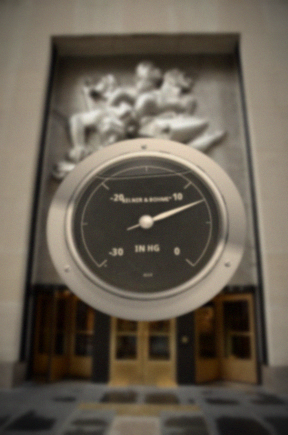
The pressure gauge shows -7.5 inHg
